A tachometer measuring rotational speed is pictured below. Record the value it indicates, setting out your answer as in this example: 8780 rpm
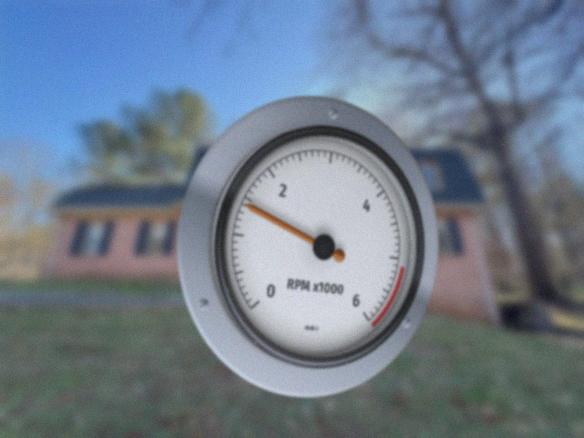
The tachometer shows 1400 rpm
